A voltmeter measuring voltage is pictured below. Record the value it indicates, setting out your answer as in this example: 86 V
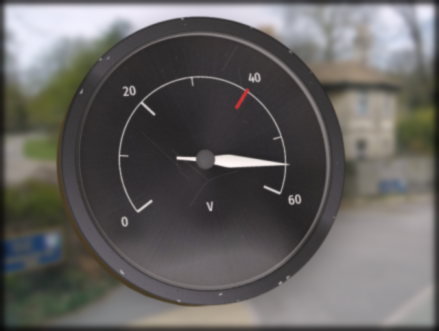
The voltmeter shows 55 V
